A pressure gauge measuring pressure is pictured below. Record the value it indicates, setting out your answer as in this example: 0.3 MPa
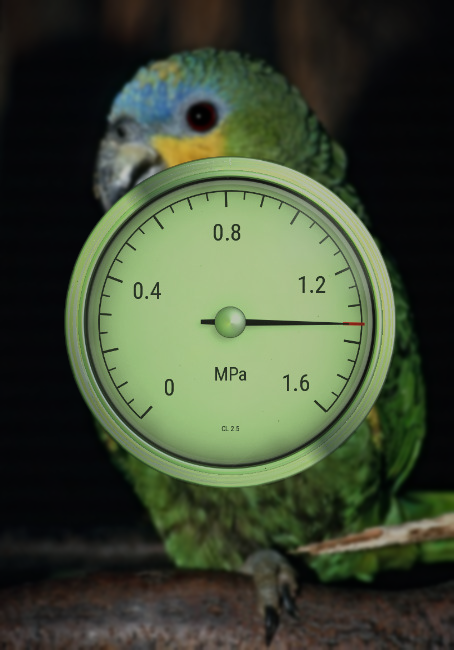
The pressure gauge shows 1.35 MPa
